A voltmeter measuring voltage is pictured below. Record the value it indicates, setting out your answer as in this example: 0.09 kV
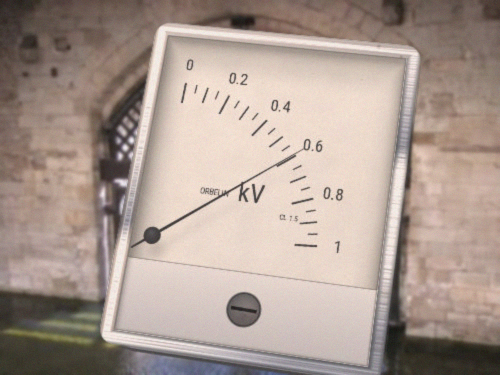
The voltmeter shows 0.6 kV
